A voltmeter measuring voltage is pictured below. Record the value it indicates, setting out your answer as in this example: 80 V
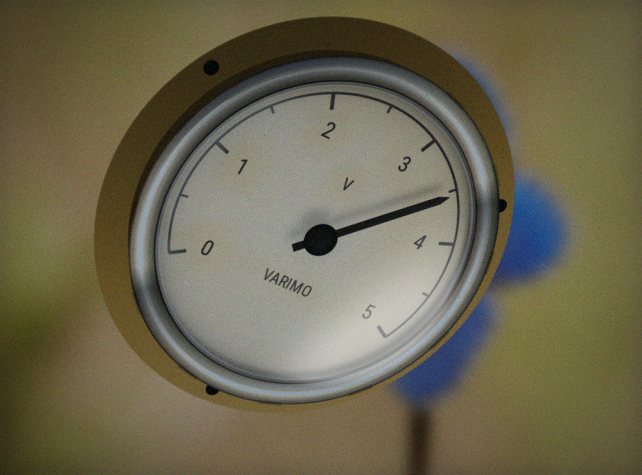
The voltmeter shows 3.5 V
